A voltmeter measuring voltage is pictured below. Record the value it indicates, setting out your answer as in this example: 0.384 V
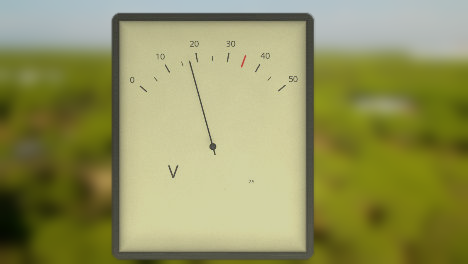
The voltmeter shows 17.5 V
